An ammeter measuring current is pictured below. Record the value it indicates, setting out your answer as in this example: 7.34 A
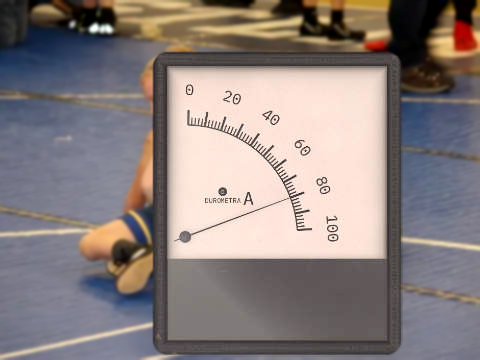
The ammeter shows 80 A
